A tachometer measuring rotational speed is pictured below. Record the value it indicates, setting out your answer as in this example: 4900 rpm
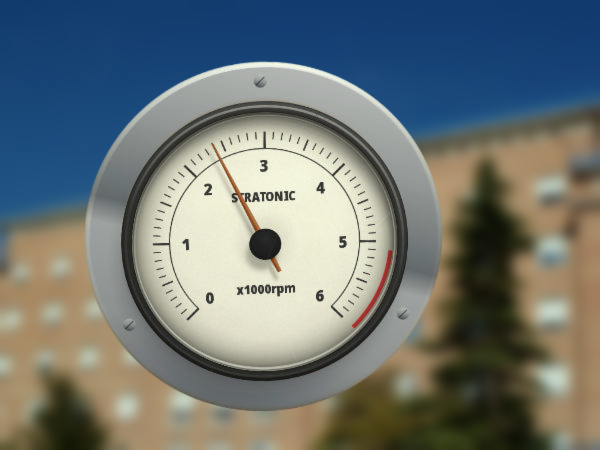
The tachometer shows 2400 rpm
